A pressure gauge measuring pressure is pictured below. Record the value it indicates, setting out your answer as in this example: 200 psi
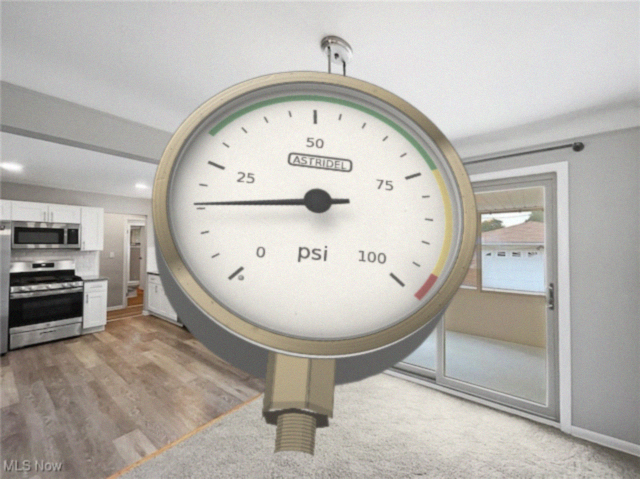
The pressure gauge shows 15 psi
